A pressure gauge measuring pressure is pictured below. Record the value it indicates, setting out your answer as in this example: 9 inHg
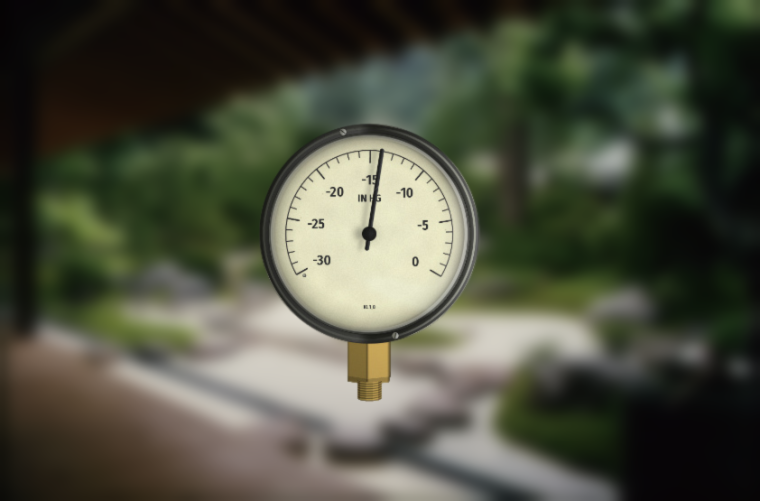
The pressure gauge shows -14 inHg
